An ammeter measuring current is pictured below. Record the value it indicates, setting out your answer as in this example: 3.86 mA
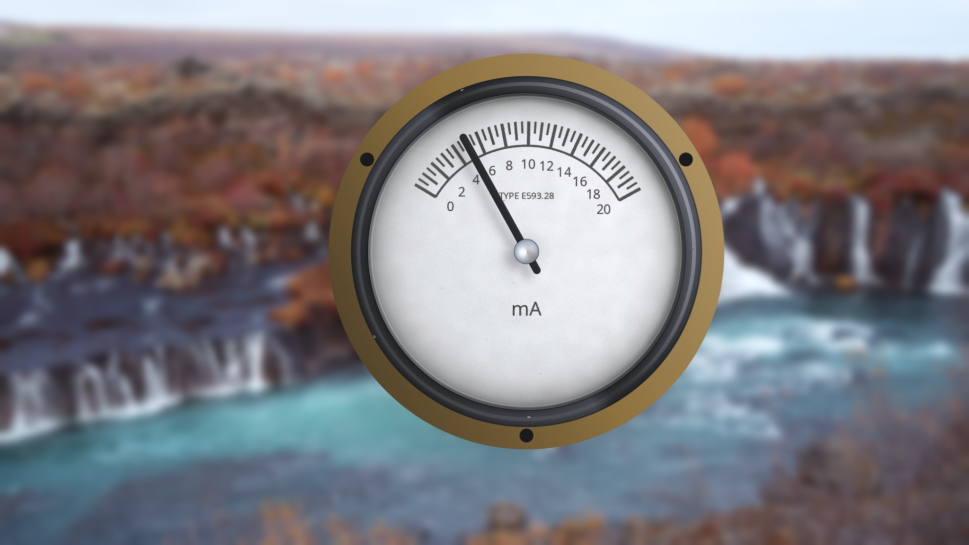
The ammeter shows 5 mA
